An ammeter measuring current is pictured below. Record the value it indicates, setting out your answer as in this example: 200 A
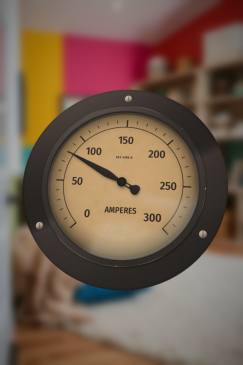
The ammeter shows 80 A
